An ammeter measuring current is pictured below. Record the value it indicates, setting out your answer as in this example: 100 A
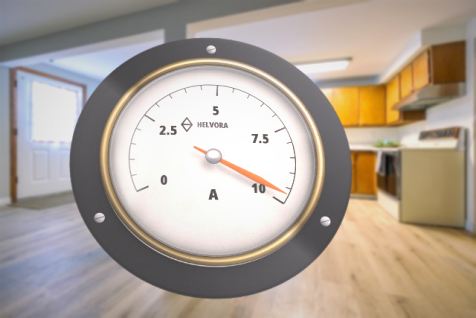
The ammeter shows 9.75 A
